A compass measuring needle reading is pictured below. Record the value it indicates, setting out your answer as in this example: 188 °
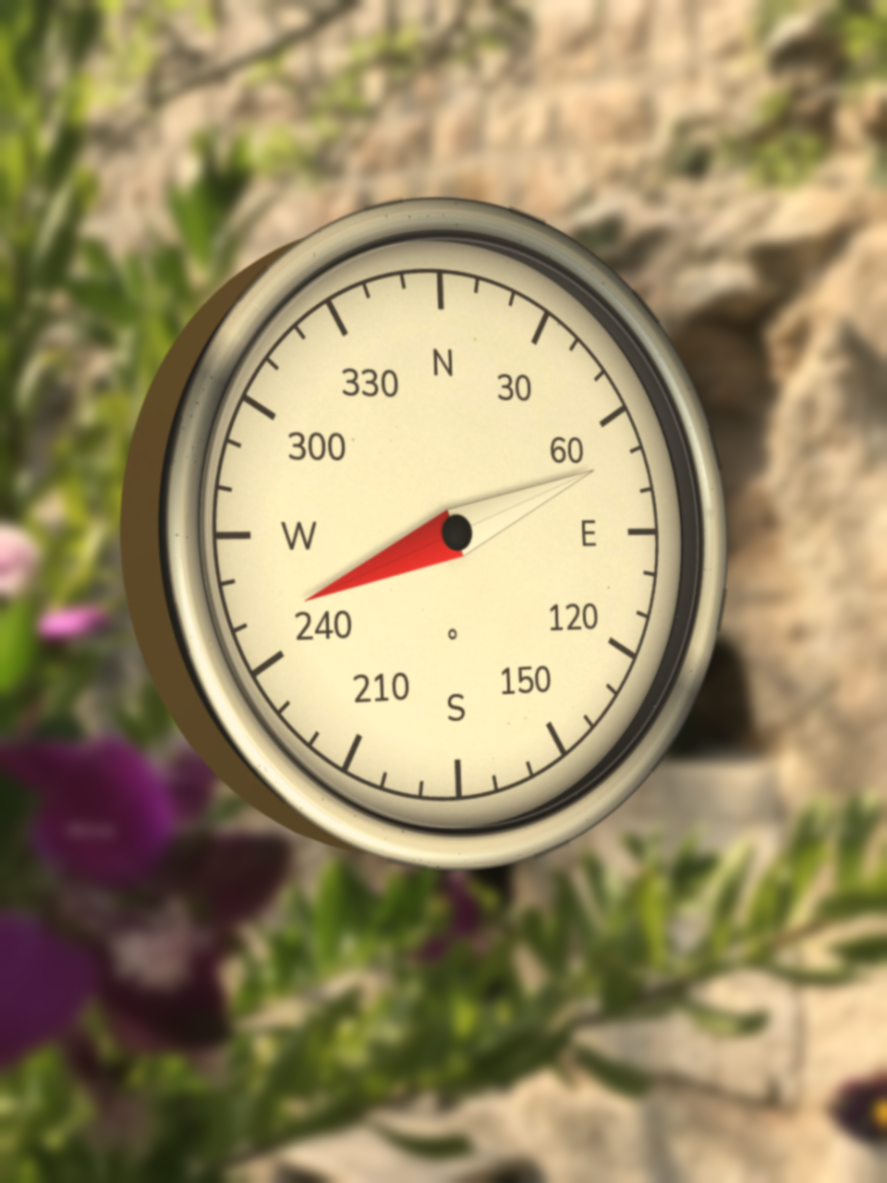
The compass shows 250 °
